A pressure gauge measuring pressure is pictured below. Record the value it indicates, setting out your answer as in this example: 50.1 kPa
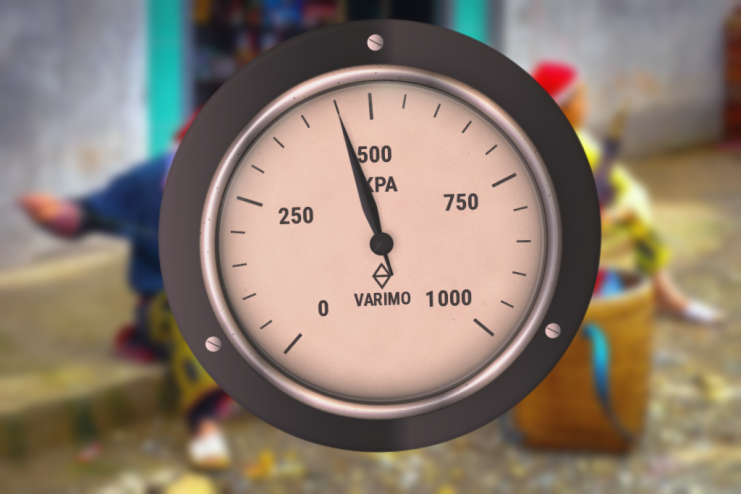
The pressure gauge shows 450 kPa
